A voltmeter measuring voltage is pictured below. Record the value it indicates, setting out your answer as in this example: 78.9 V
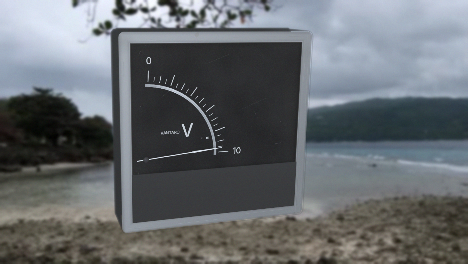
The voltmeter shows 9.5 V
